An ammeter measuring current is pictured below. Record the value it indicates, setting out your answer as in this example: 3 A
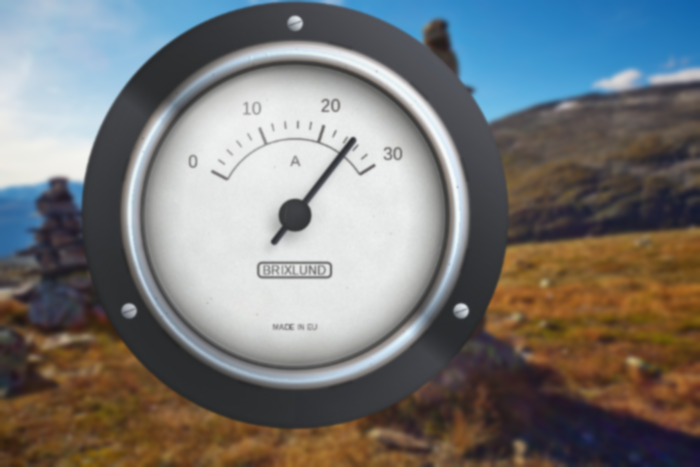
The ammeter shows 25 A
